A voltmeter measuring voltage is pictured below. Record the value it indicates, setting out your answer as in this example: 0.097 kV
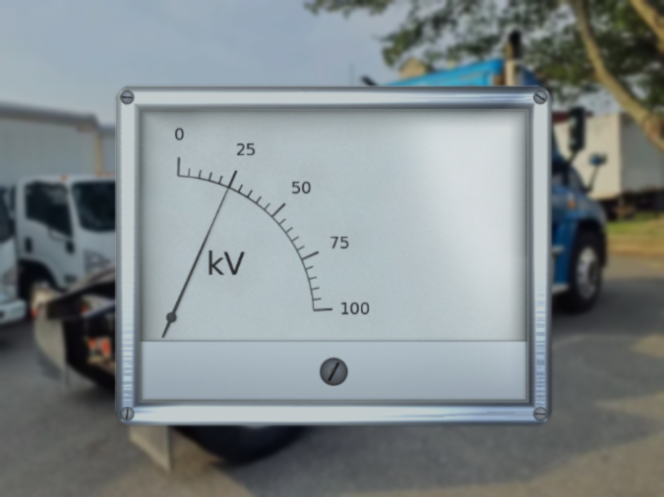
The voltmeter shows 25 kV
